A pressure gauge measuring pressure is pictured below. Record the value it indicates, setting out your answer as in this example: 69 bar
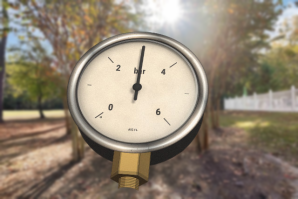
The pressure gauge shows 3 bar
